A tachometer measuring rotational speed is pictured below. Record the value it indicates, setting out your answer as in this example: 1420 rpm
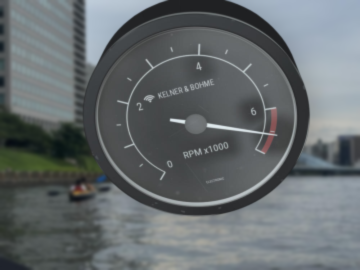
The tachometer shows 6500 rpm
